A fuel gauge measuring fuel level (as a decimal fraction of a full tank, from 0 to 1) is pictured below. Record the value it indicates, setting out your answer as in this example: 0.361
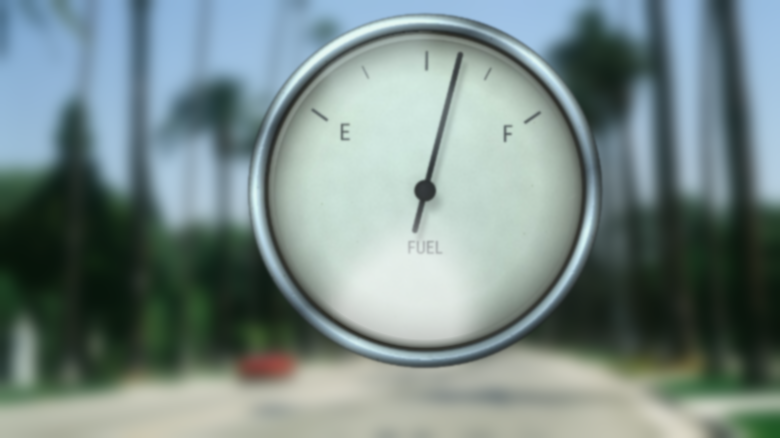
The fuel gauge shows 0.625
